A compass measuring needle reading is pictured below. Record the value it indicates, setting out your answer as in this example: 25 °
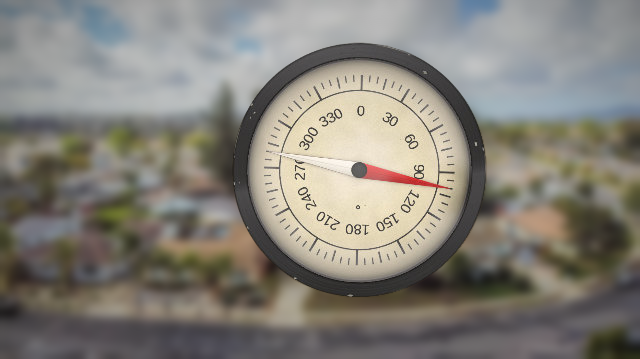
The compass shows 100 °
